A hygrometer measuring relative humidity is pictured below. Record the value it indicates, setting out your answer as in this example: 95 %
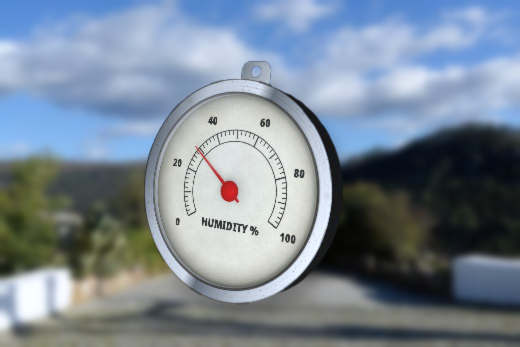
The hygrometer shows 30 %
